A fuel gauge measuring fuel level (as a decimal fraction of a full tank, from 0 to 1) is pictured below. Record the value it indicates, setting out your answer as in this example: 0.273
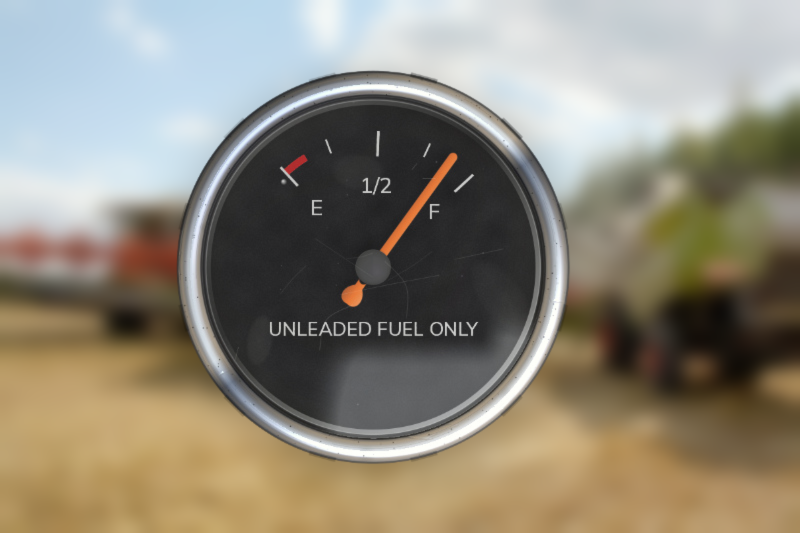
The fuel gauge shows 0.875
